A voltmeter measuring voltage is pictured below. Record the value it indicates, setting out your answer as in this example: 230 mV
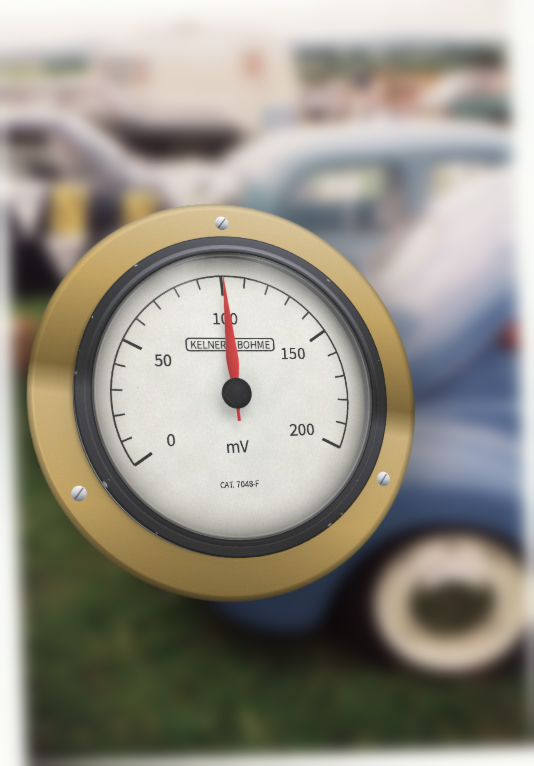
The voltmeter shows 100 mV
